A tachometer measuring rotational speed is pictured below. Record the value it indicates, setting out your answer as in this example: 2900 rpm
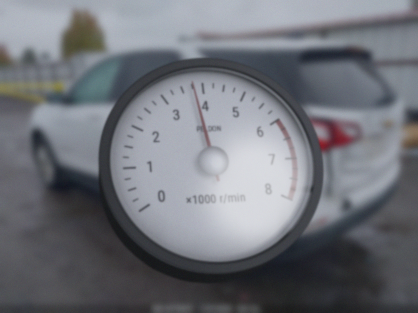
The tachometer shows 3750 rpm
